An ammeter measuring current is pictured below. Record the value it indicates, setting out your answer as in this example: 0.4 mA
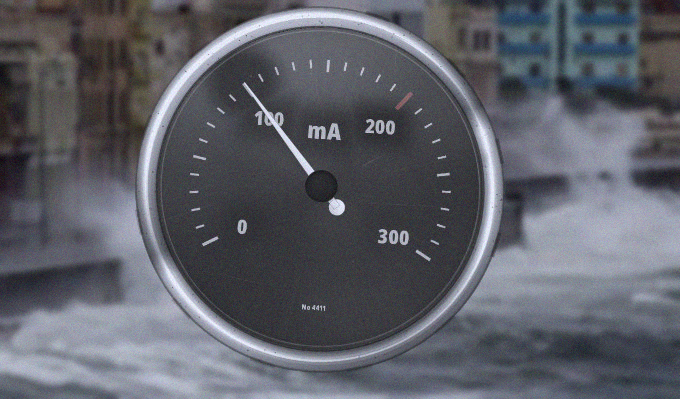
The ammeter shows 100 mA
